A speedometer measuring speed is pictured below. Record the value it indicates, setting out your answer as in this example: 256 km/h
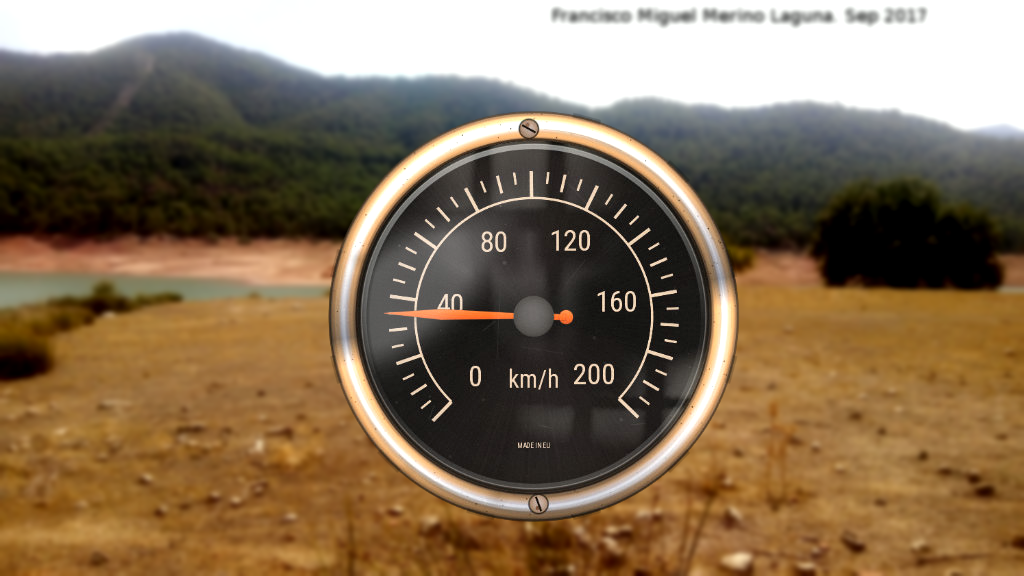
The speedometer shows 35 km/h
